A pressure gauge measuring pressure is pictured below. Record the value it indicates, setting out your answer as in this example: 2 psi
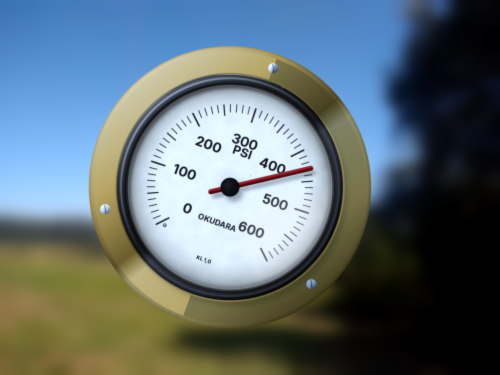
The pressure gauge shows 430 psi
